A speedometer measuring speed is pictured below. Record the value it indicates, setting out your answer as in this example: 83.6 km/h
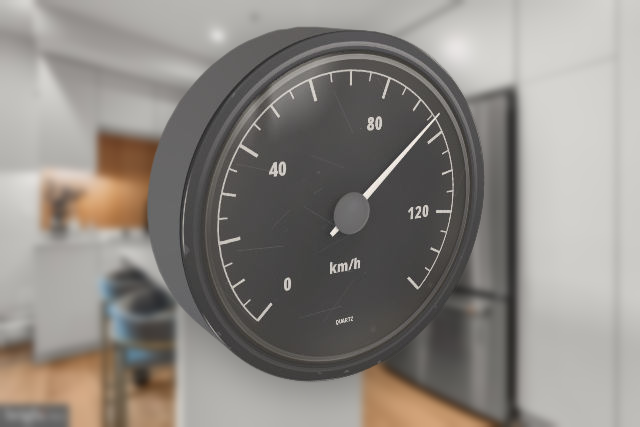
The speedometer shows 95 km/h
